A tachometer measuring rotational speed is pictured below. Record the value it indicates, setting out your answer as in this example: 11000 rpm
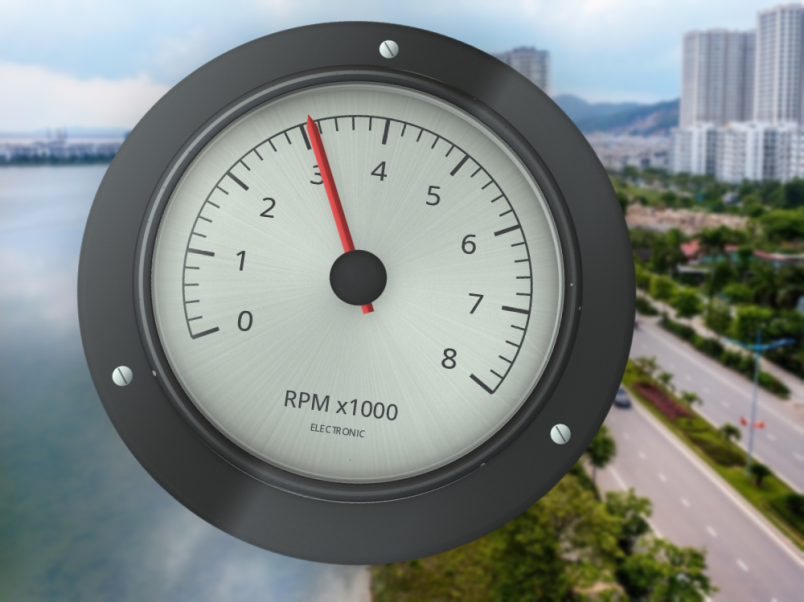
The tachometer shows 3100 rpm
